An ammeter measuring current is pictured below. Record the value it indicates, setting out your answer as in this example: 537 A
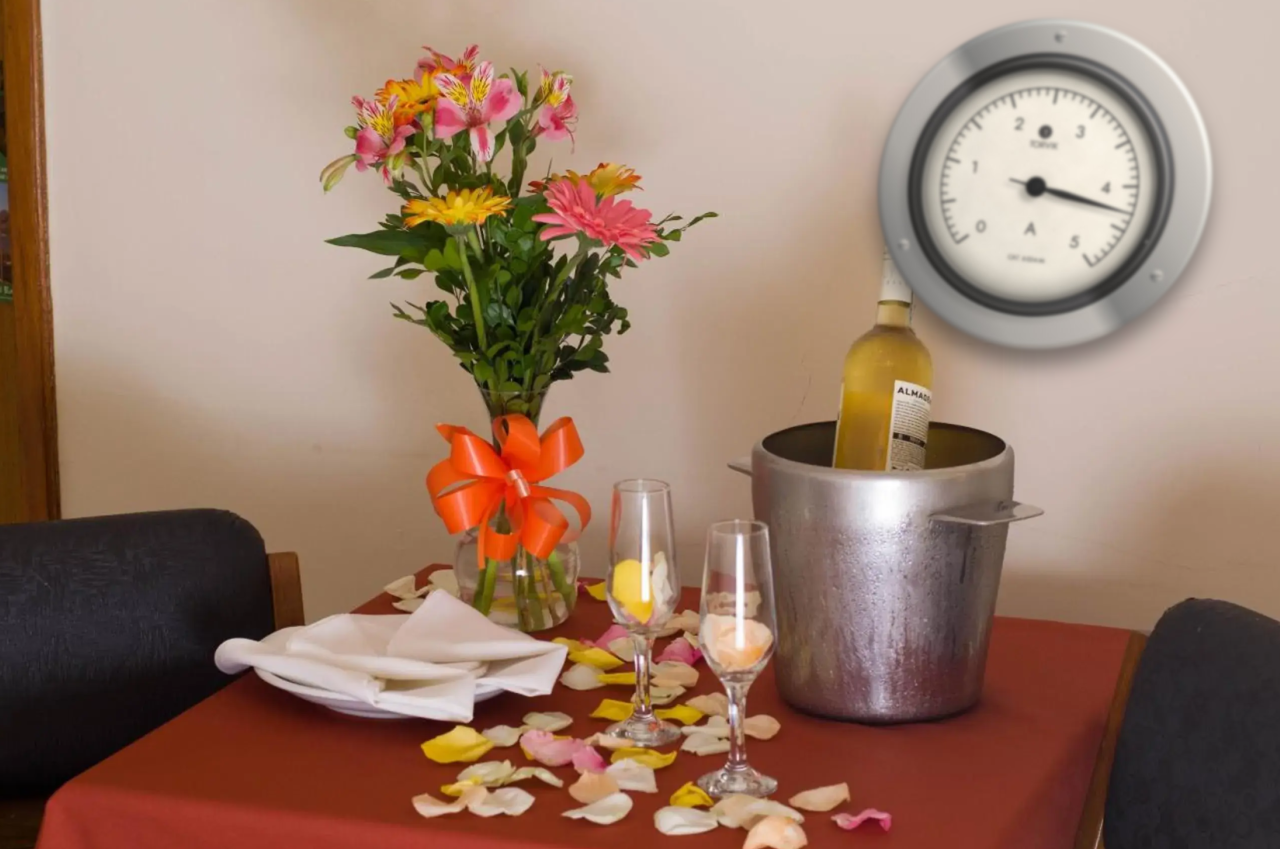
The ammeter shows 4.3 A
